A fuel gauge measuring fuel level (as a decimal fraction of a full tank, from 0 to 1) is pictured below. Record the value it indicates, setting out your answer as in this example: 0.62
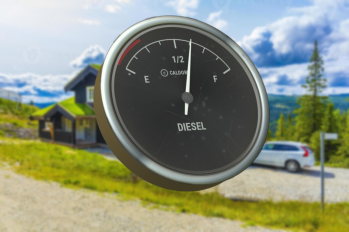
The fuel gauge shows 0.625
